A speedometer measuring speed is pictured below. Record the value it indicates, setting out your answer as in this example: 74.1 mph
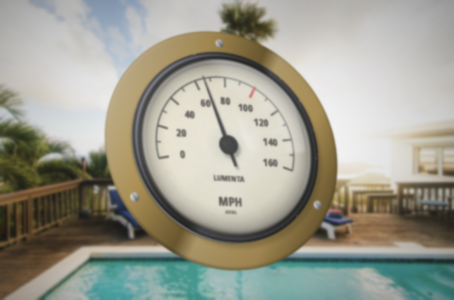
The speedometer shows 65 mph
